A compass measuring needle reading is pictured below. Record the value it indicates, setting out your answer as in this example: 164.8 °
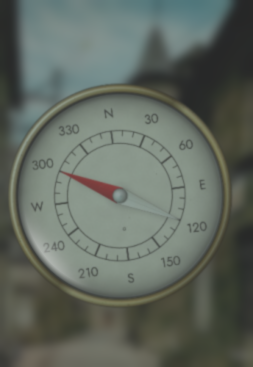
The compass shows 300 °
